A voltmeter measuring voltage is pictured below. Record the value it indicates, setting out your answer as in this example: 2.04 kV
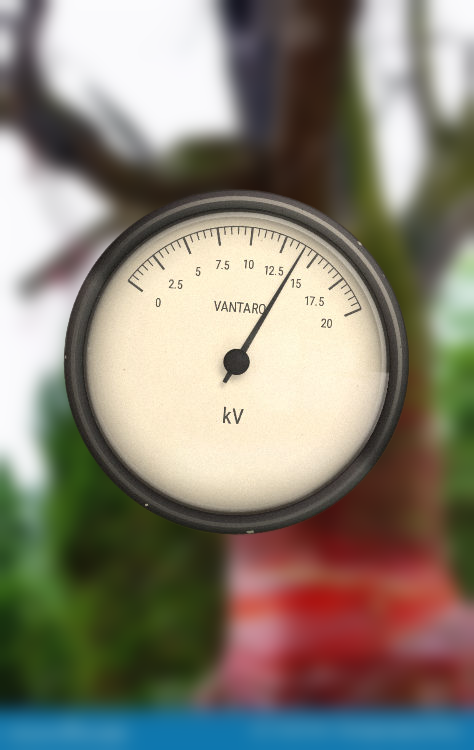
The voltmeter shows 14 kV
